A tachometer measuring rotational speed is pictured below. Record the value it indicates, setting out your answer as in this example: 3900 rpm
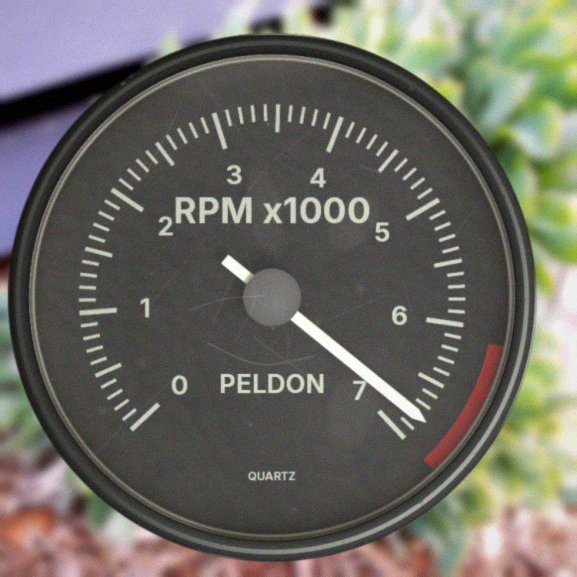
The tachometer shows 6800 rpm
